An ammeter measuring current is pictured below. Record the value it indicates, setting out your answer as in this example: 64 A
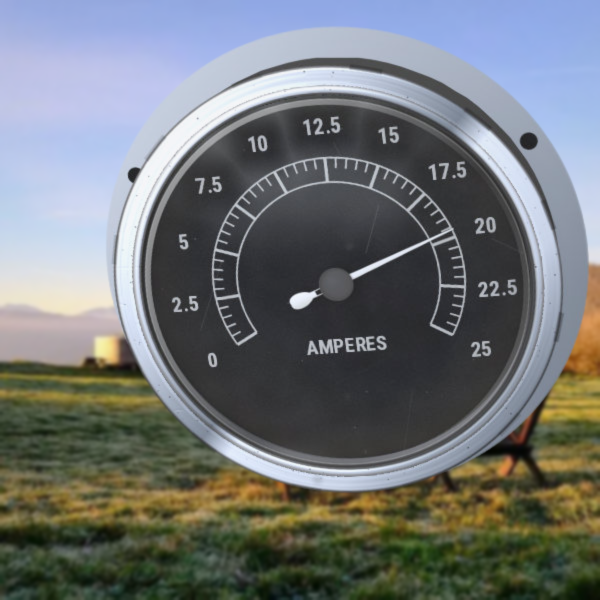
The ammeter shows 19.5 A
